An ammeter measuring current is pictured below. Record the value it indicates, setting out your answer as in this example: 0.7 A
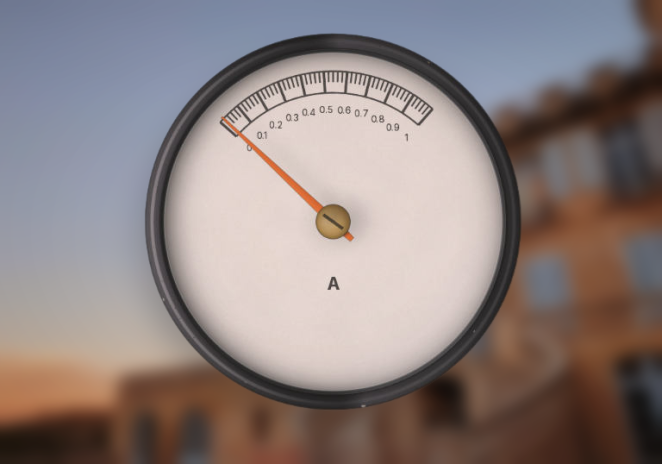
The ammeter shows 0.02 A
